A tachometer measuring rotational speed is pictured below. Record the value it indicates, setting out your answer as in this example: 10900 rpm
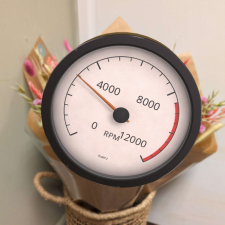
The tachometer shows 3000 rpm
